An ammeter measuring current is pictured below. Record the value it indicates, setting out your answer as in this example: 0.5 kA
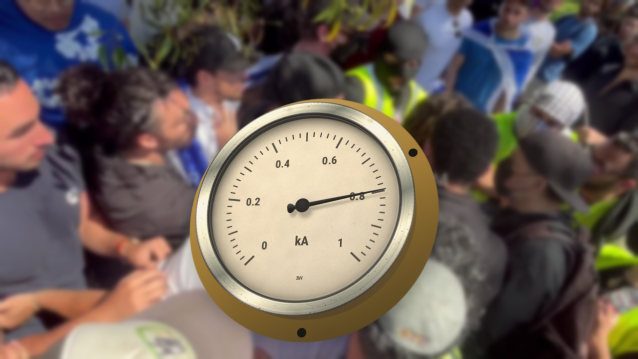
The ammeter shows 0.8 kA
